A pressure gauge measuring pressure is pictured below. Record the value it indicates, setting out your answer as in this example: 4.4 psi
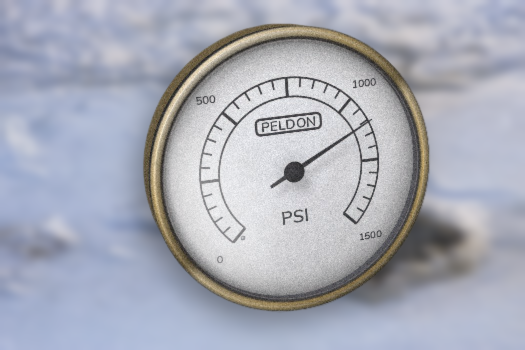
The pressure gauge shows 1100 psi
